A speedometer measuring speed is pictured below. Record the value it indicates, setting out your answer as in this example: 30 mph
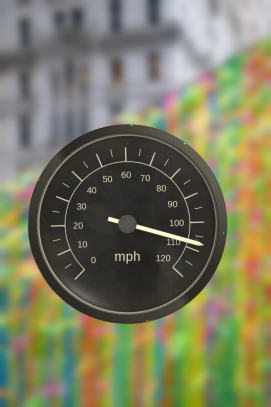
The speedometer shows 107.5 mph
